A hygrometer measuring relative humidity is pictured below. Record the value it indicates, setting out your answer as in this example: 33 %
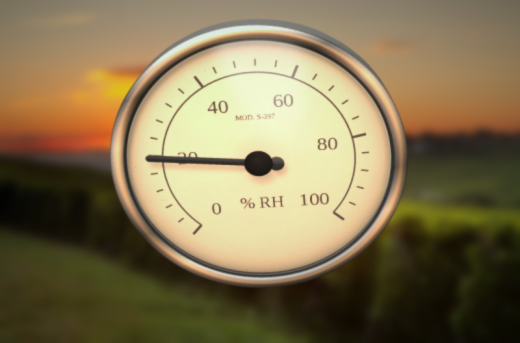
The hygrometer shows 20 %
